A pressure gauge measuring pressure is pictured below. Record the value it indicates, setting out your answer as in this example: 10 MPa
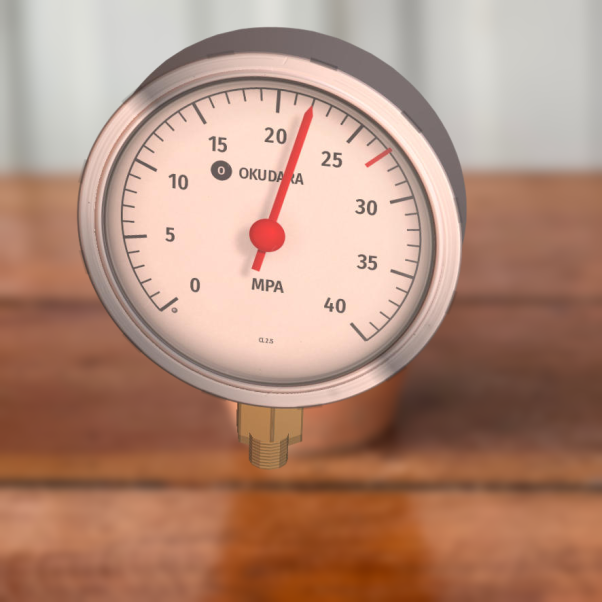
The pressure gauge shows 22 MPa
